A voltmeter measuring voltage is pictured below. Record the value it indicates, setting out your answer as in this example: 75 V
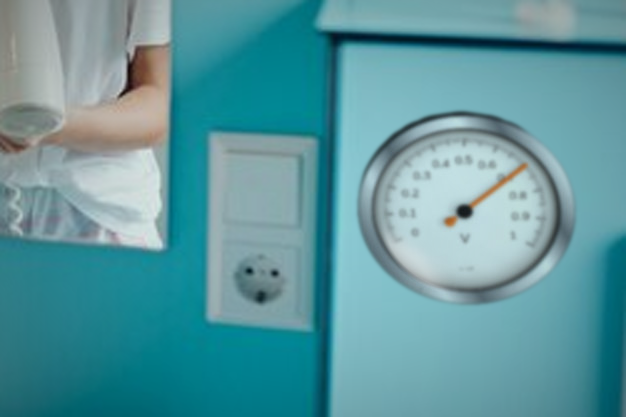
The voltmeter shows 0.7 V
